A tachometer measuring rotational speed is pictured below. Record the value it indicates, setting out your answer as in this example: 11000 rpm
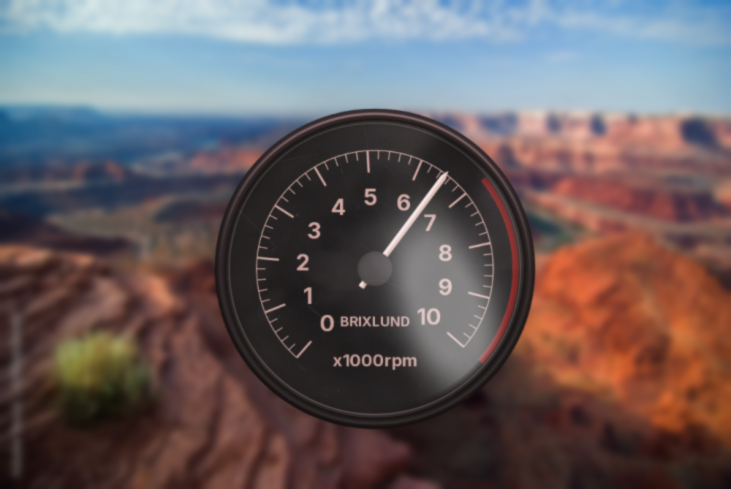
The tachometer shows 6500 rpm
